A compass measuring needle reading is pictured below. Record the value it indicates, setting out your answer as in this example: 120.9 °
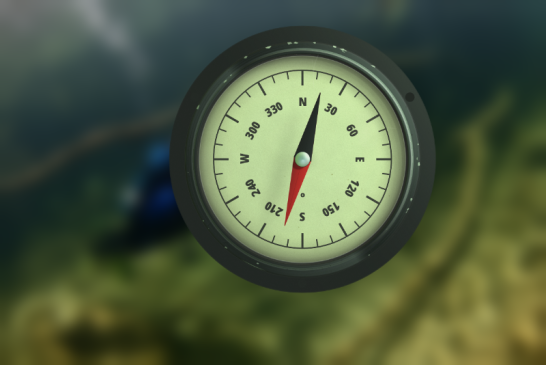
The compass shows 195 °
